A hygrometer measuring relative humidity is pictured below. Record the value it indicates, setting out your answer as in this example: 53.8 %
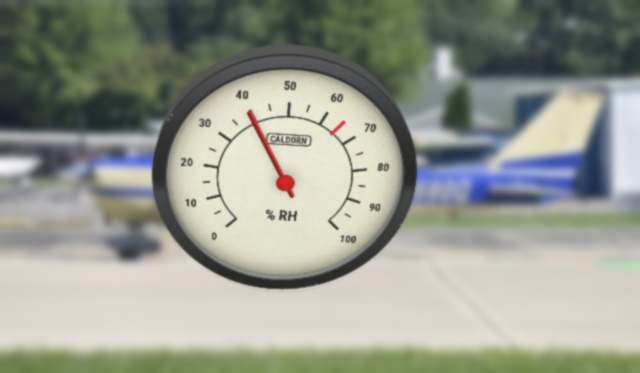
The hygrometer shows 40 %
